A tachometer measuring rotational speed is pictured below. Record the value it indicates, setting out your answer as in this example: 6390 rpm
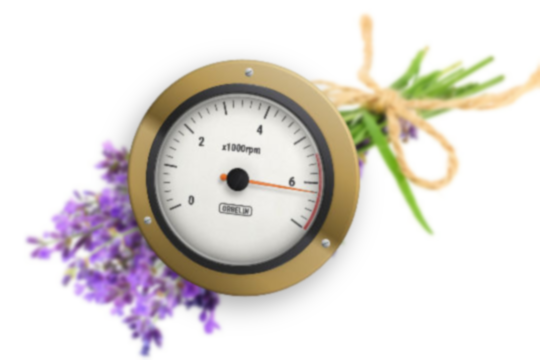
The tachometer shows 6200 rpm
